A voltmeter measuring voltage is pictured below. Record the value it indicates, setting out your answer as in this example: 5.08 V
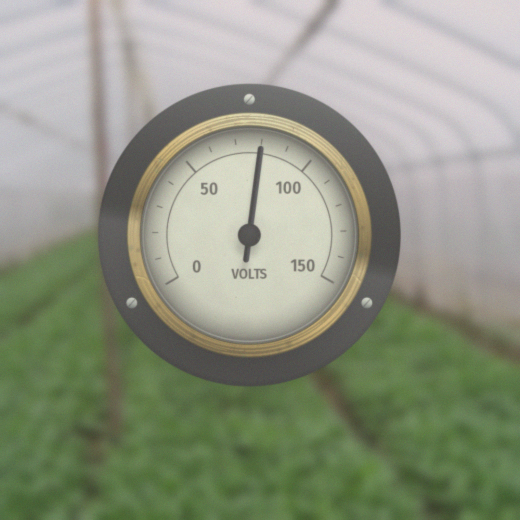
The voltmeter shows 80 V
